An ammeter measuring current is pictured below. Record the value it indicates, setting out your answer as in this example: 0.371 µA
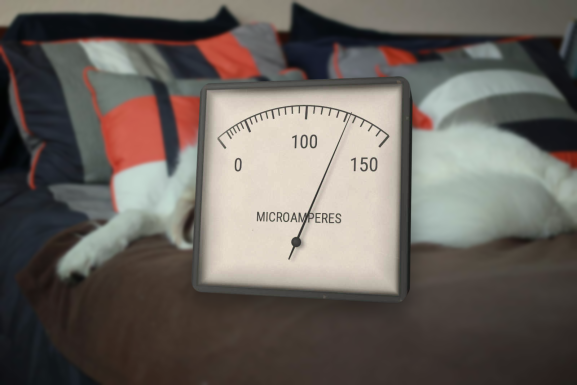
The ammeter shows 127.5 µA
